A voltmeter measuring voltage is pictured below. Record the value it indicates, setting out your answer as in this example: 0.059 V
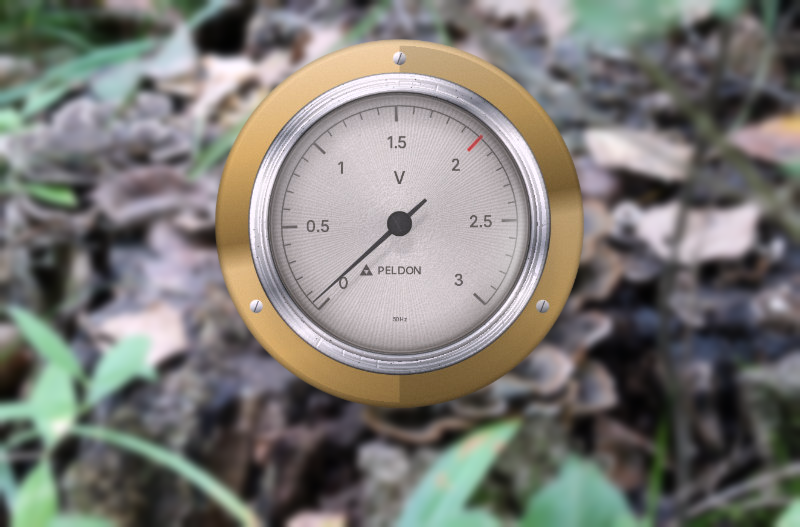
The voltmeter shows 0.05 V
